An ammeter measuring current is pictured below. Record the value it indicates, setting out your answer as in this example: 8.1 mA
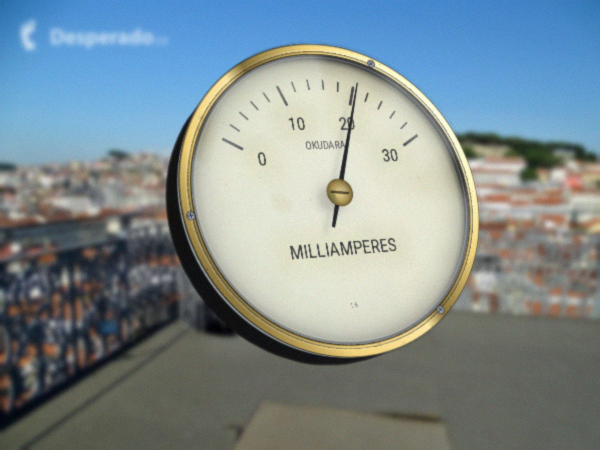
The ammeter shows 20 mA
